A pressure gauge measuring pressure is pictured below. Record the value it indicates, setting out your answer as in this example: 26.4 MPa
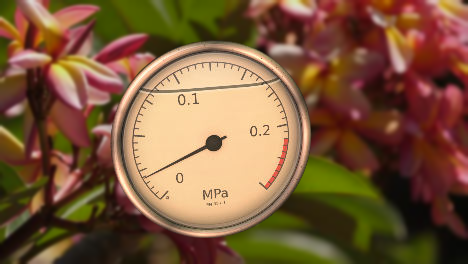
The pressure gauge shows 0.02 MPa
